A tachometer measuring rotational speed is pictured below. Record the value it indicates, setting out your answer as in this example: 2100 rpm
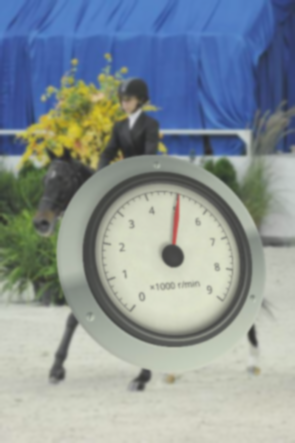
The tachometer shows 5000 rpm
